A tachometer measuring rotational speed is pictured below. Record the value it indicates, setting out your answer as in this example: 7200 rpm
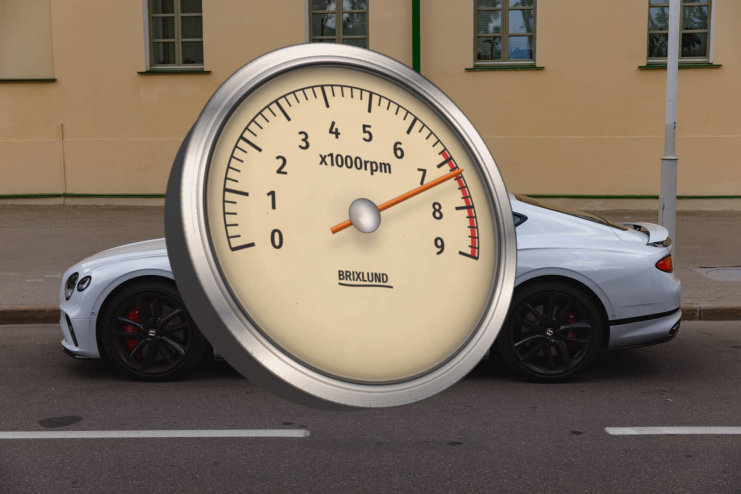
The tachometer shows 7300 rpm
